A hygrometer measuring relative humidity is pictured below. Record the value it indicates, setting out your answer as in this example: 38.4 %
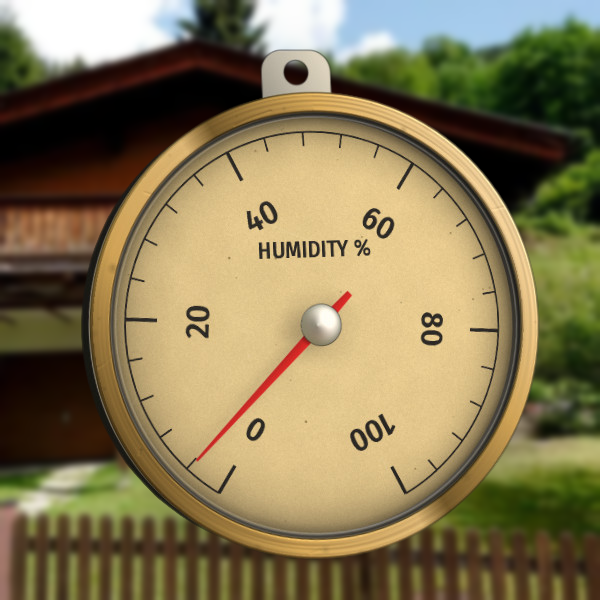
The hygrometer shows 4 %
